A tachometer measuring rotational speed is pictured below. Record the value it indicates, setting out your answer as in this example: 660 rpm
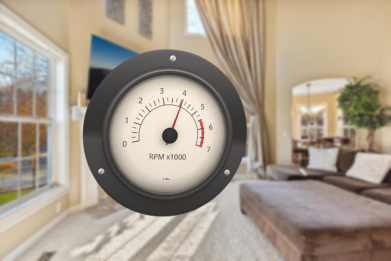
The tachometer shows 4000 rpm
